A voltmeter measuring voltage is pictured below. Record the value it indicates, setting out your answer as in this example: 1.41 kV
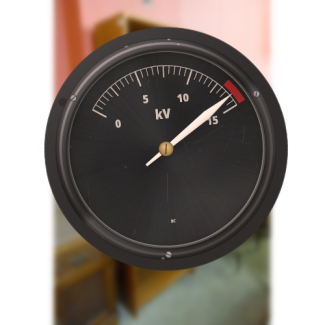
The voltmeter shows 14 kV
